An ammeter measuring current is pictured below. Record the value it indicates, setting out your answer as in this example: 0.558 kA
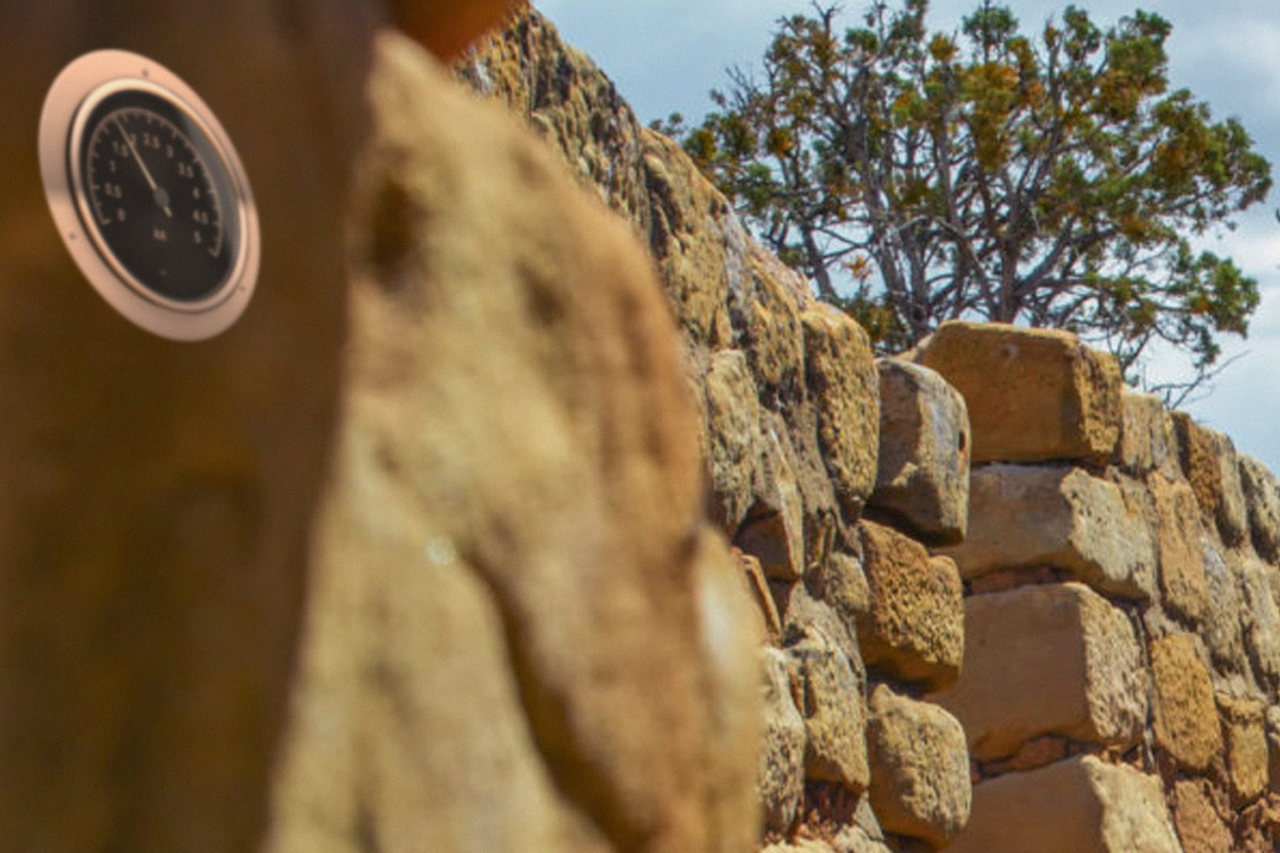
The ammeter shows 1.75 kA
